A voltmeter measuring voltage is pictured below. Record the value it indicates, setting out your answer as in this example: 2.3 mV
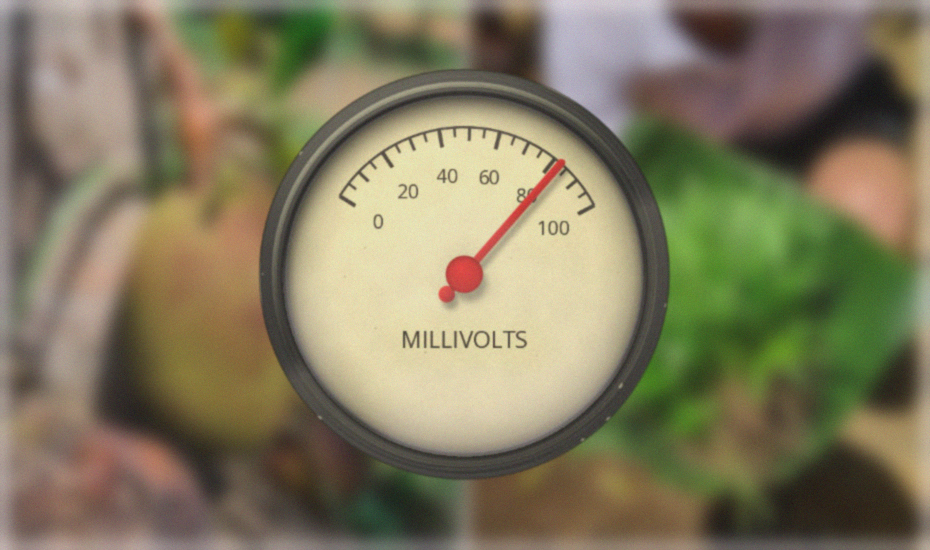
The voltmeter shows 82.5 mV
